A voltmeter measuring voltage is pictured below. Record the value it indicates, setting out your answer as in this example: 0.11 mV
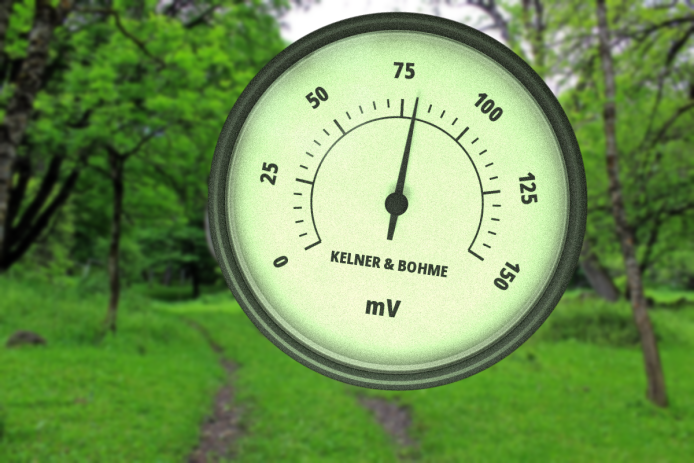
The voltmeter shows 80 mV
